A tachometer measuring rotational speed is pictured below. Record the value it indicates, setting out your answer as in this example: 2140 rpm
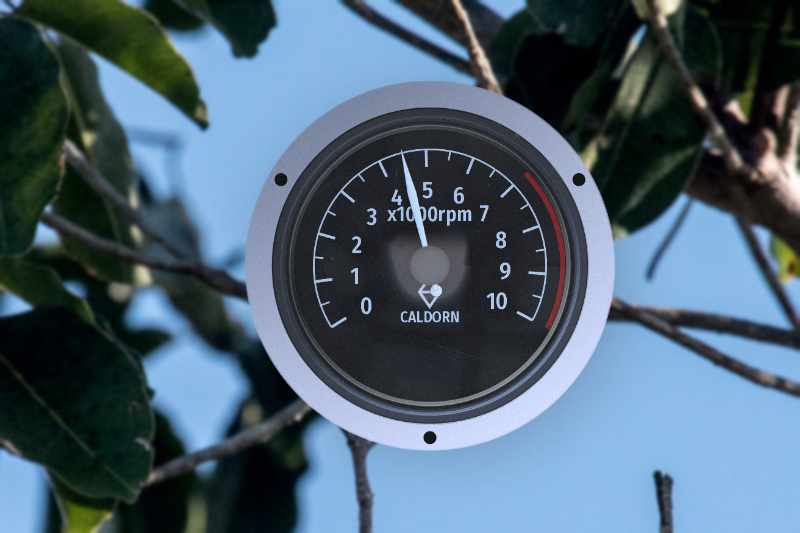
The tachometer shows 4500 rpm
